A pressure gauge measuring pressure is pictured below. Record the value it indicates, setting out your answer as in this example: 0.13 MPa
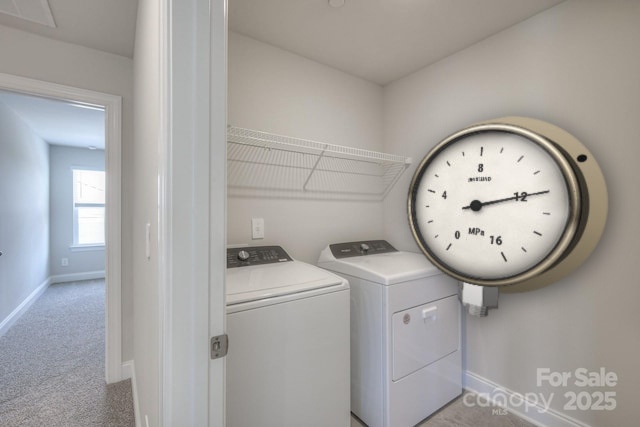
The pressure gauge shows 12 MPa
